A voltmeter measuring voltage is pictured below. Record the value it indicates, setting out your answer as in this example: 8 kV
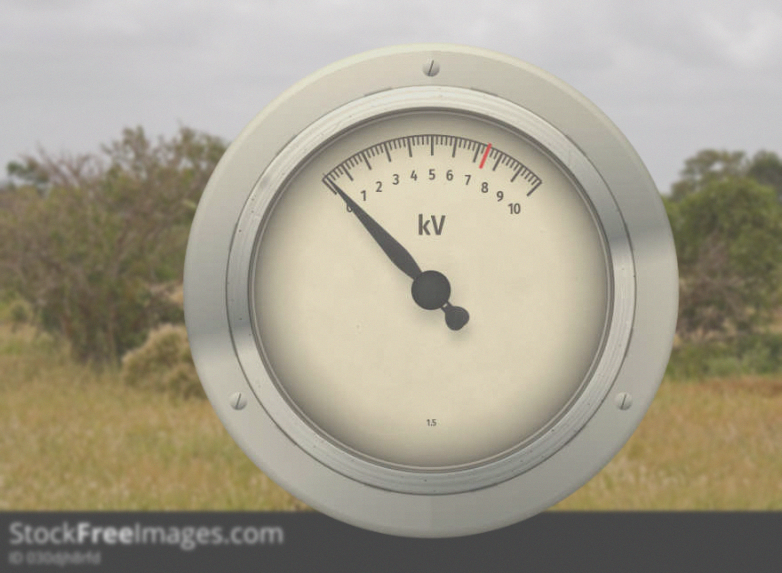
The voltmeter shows 0.2 kV
